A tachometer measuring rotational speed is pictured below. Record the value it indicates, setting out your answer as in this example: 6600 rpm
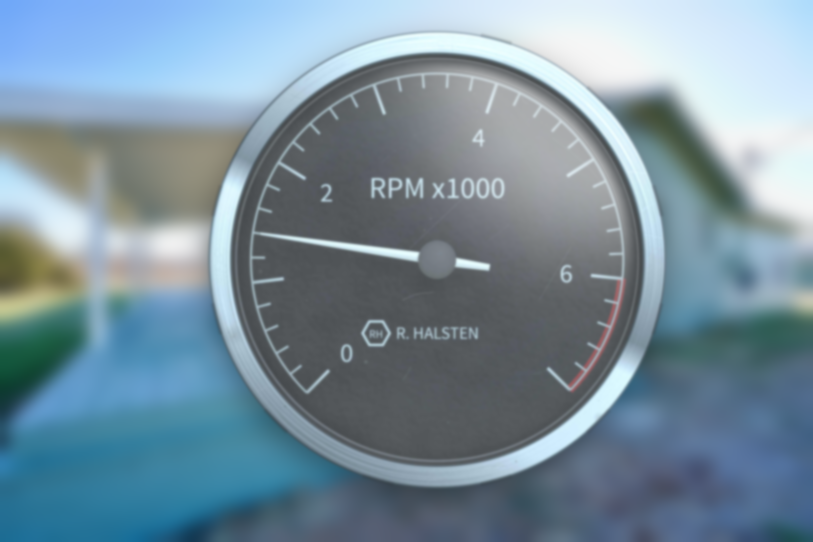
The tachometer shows 1400 rpm
